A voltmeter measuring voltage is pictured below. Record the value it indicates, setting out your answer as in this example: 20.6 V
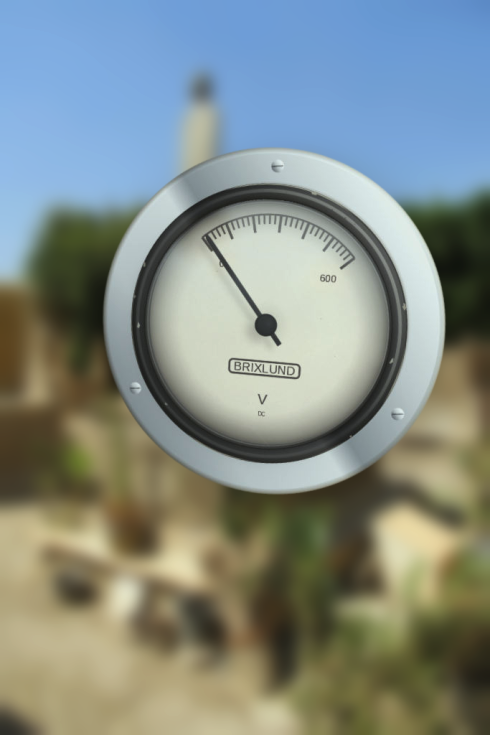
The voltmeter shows 20 V
